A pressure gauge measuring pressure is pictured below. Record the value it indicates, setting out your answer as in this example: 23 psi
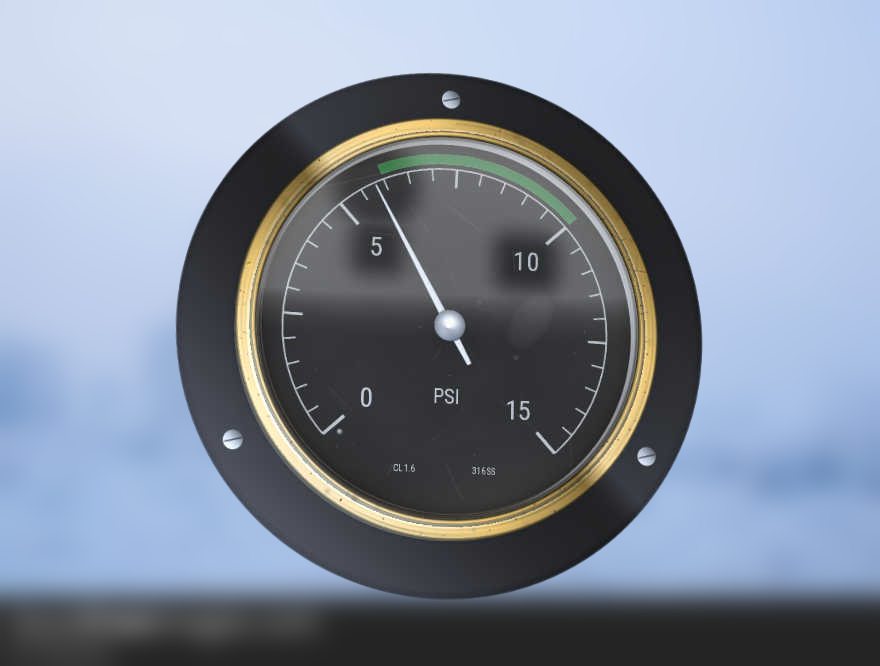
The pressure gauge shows 5.75 psi
